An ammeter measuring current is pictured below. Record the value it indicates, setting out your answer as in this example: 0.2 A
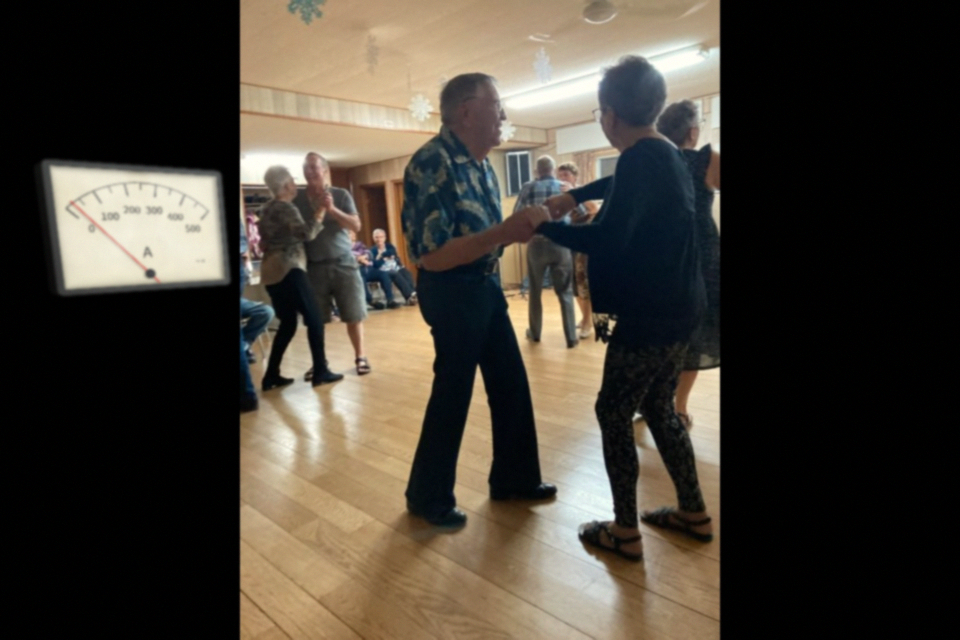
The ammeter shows 25 A
